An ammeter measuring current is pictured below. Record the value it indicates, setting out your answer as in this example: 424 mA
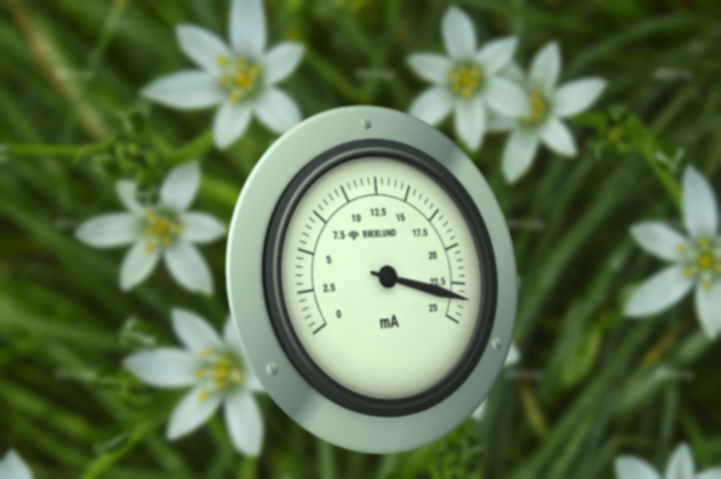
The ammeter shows 23.5 mA
